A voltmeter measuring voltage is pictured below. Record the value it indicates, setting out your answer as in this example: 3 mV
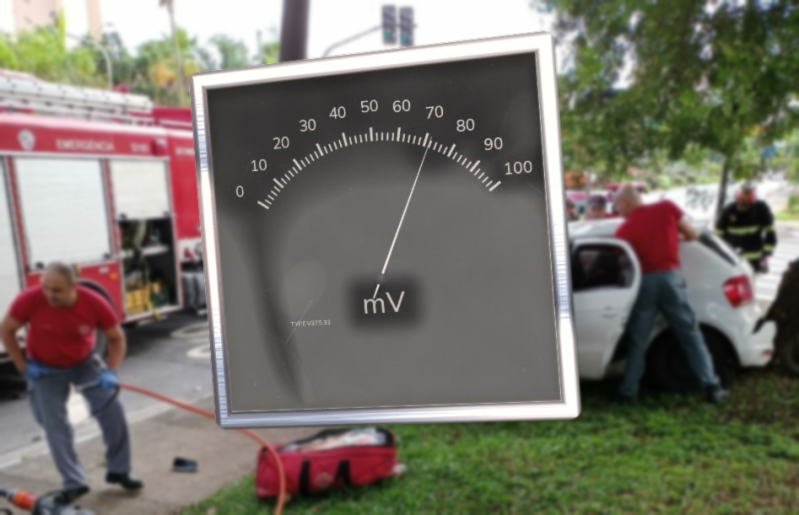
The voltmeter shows 72 mV
